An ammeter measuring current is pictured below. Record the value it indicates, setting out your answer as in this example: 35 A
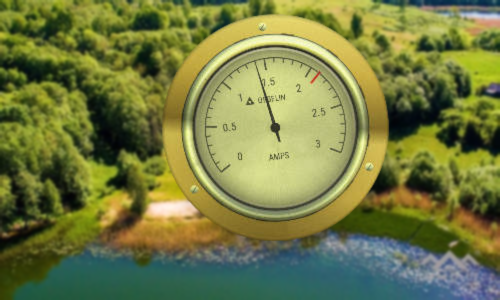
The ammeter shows 1.4 A
